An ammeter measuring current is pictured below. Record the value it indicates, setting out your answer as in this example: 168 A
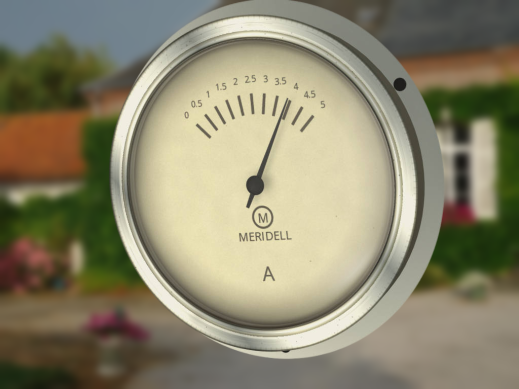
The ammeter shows 4 A
